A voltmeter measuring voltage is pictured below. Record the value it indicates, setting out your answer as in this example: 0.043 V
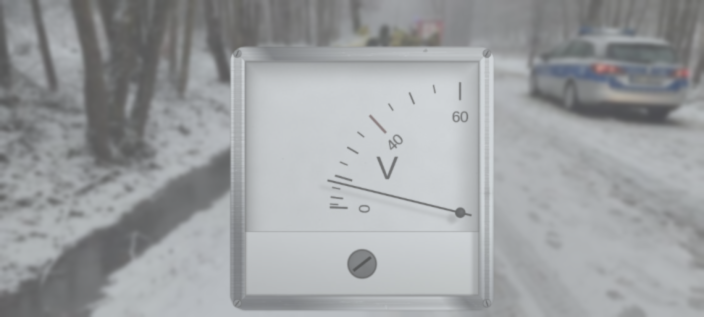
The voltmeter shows 17.5 V
